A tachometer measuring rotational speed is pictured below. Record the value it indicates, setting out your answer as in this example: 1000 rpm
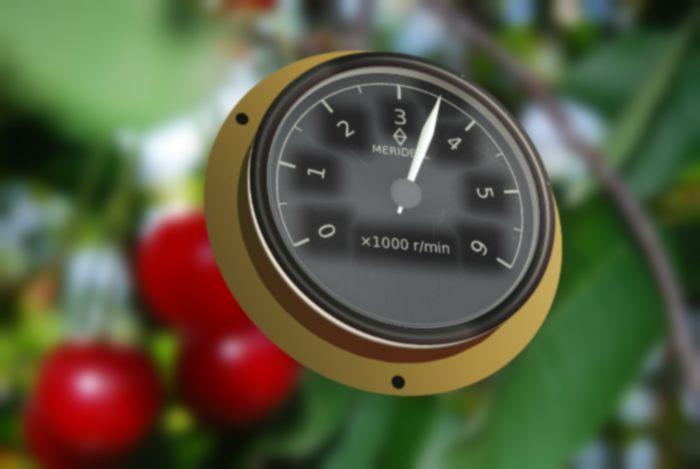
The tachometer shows 3500 rpm
